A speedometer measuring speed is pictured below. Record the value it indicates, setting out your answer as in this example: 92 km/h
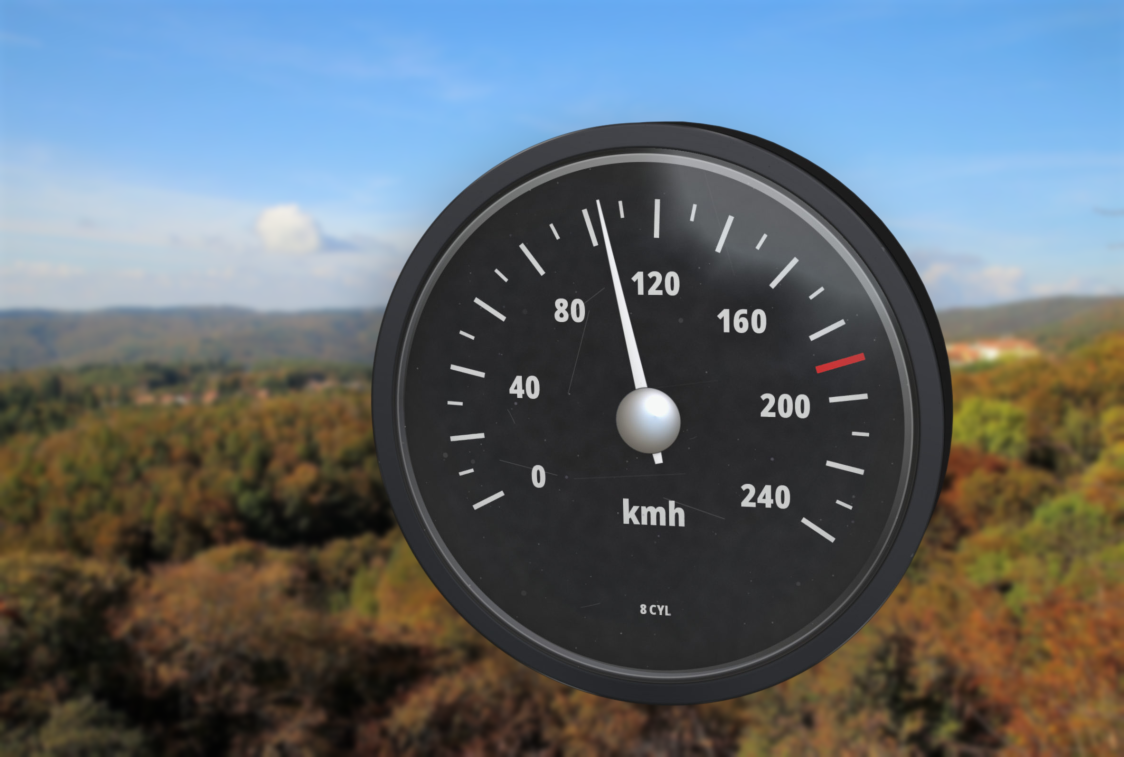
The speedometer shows 105 km/h
